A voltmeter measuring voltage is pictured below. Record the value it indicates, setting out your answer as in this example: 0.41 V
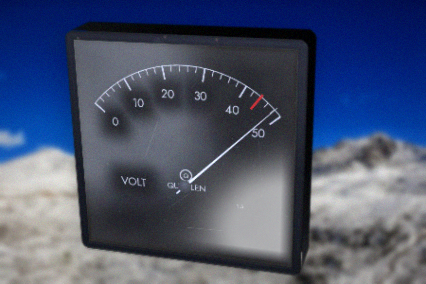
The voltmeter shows 48 V
